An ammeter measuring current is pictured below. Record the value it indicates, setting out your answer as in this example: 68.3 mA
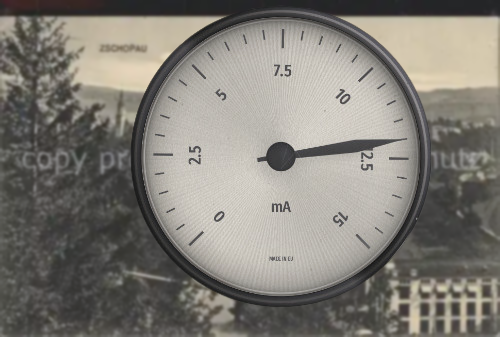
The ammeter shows 12 mA
